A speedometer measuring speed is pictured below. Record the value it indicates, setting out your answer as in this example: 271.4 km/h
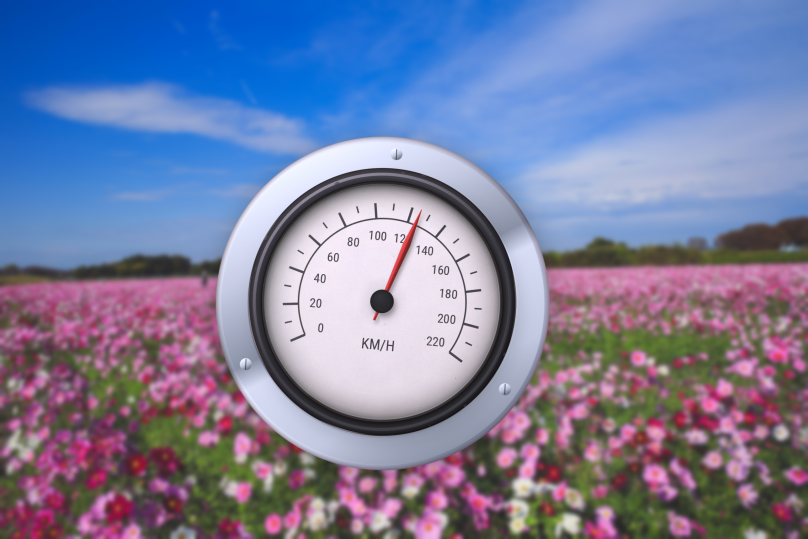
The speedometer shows 125 km/h
